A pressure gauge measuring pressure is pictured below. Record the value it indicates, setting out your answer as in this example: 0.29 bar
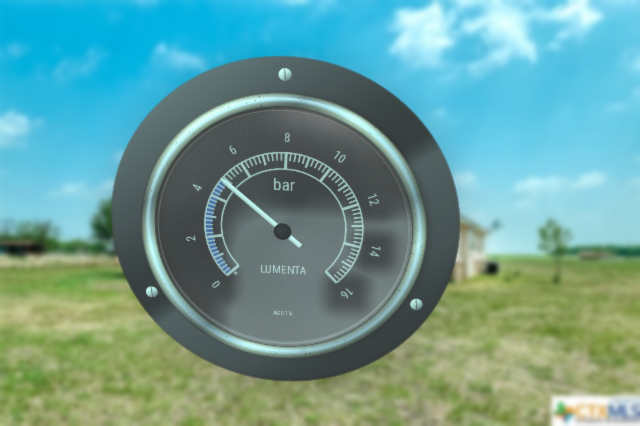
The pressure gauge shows 5 bar
